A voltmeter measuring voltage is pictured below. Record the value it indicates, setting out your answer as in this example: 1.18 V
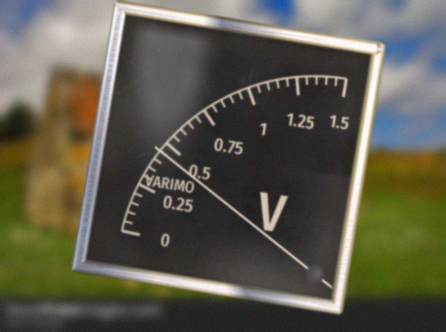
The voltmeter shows 0.45 V
